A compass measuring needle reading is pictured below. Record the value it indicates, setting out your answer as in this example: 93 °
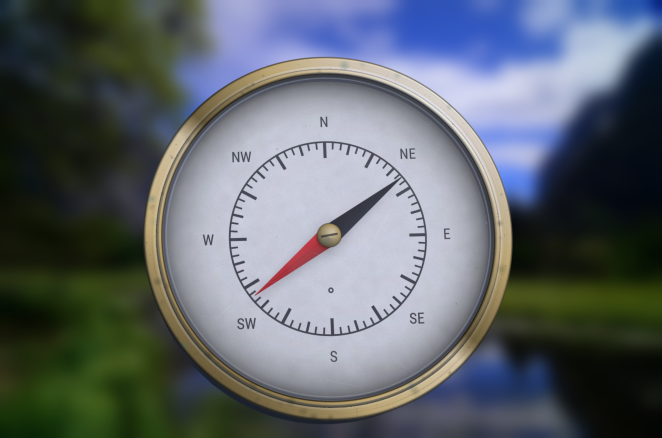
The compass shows 232.5 °
